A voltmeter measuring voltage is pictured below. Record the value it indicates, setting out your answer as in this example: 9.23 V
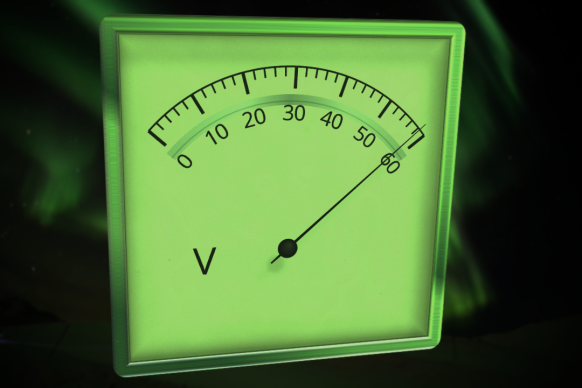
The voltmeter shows 58 V
